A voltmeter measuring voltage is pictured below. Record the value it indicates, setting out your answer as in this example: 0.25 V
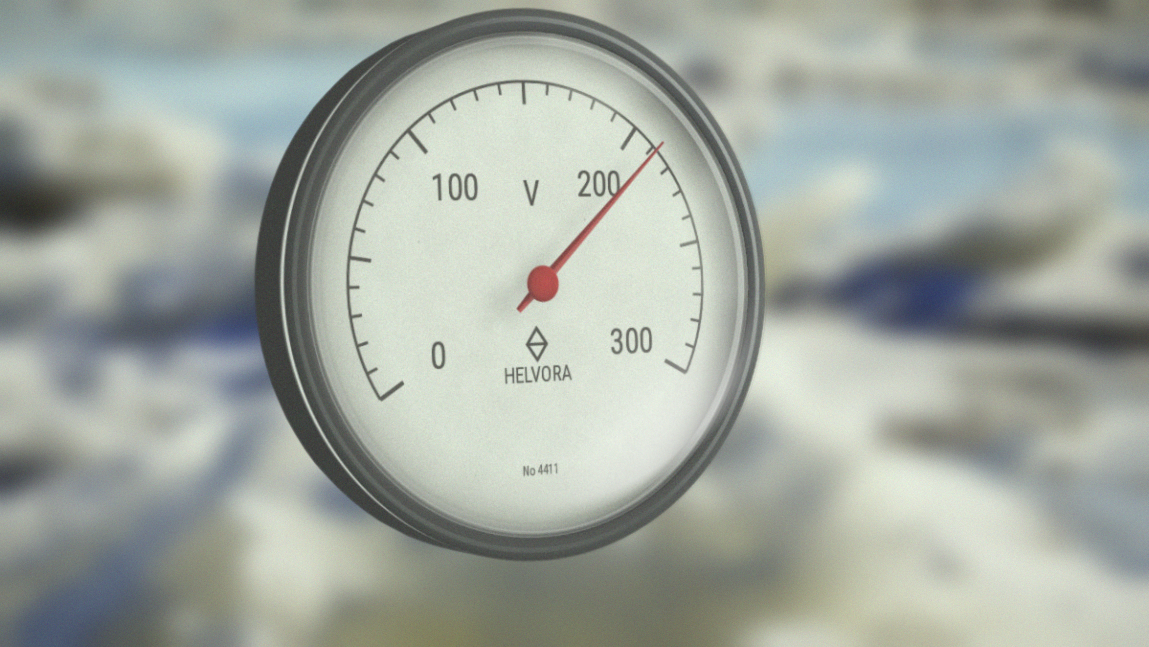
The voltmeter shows 210 V
